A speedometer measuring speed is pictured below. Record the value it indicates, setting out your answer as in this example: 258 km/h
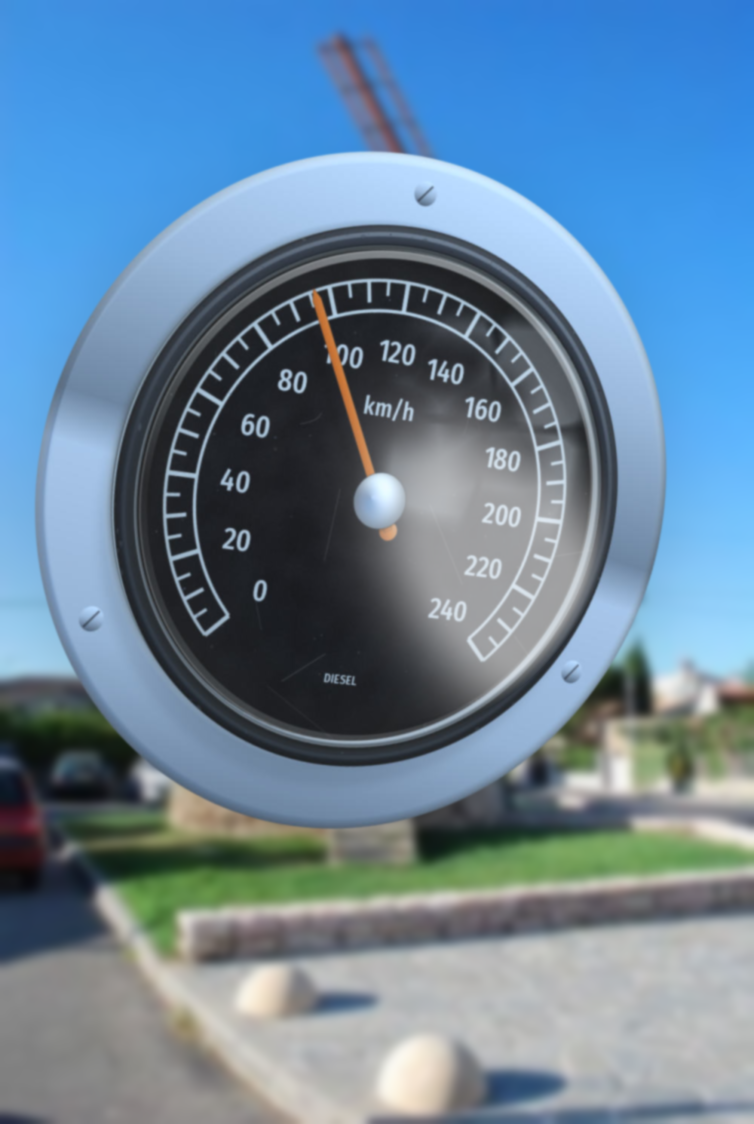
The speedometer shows 95 km/h
